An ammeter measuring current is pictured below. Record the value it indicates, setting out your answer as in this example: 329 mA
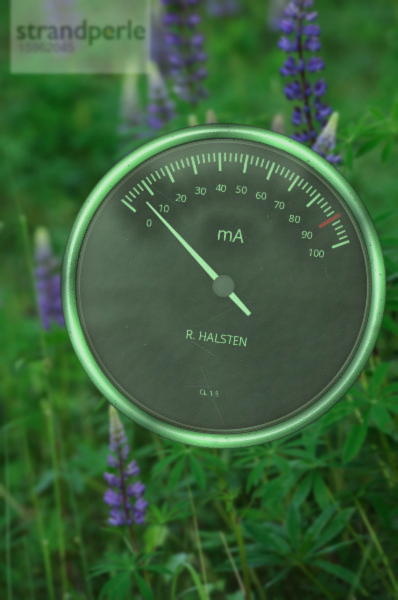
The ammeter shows 6 mA
